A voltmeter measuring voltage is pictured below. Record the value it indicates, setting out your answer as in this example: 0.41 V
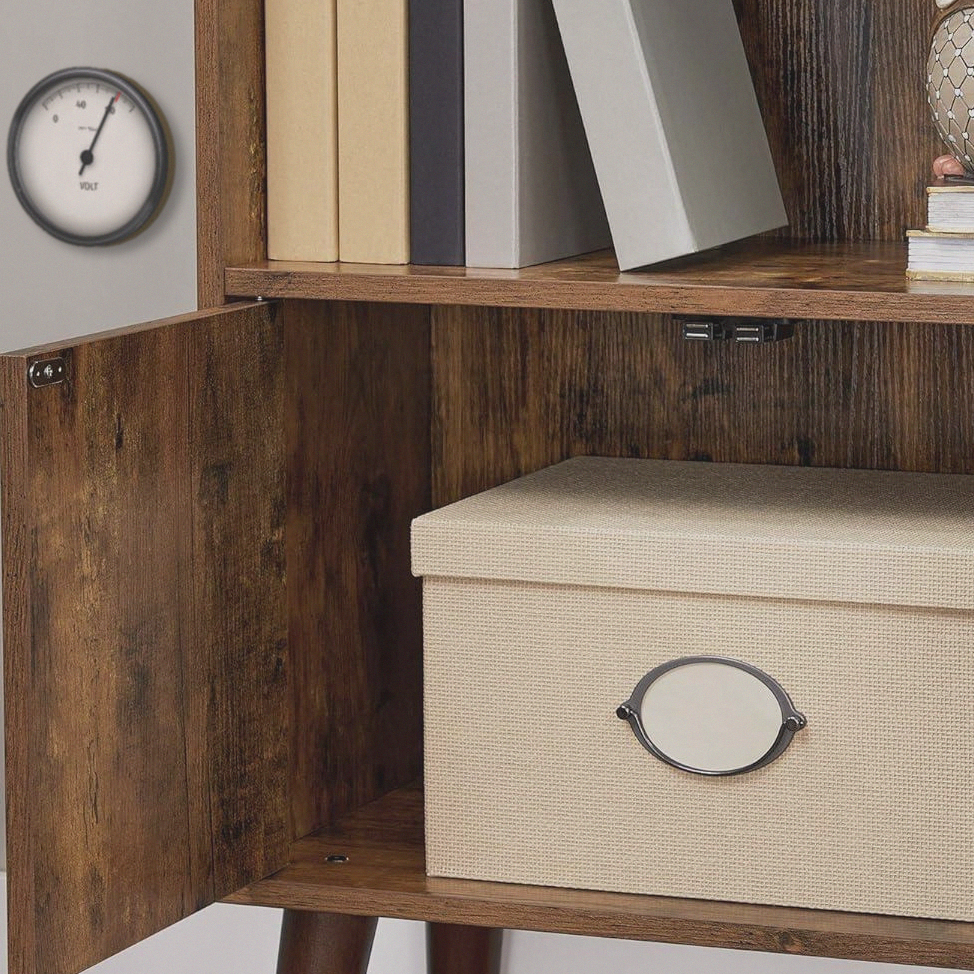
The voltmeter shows 80 V
